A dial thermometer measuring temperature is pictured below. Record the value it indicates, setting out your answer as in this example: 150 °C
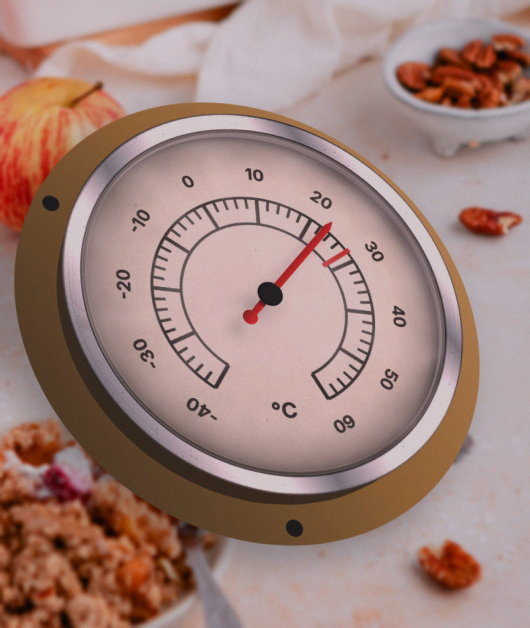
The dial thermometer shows 23 °C
